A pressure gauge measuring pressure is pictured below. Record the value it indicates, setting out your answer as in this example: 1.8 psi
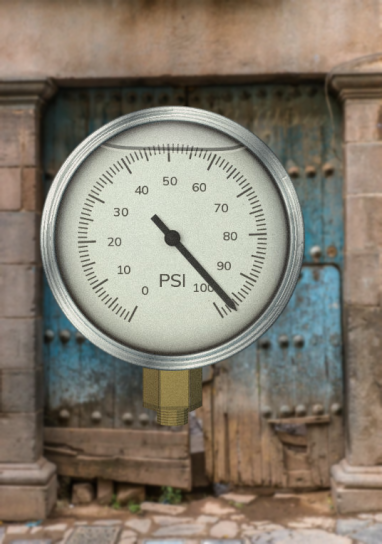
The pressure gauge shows 97 psi
